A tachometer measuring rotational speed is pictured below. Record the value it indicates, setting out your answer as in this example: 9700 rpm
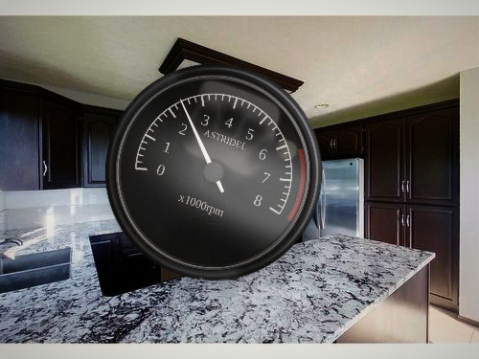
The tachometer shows 2400 rpm
